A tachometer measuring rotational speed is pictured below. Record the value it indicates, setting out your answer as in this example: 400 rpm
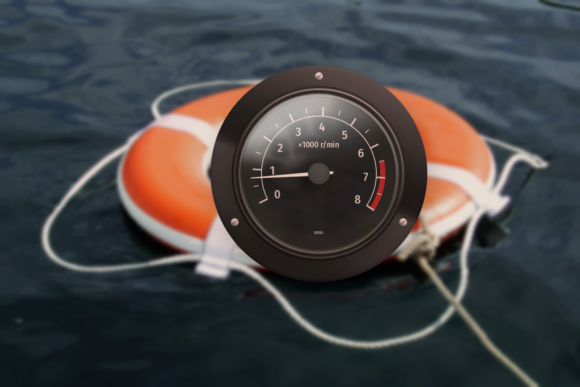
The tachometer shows 750 rpm
